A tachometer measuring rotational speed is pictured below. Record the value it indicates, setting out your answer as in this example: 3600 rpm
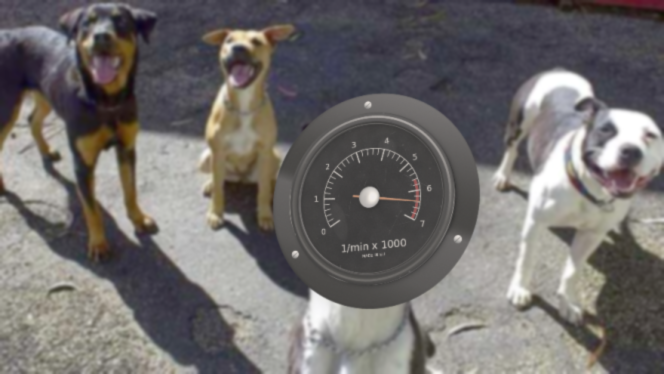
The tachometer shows 6400 rpm
